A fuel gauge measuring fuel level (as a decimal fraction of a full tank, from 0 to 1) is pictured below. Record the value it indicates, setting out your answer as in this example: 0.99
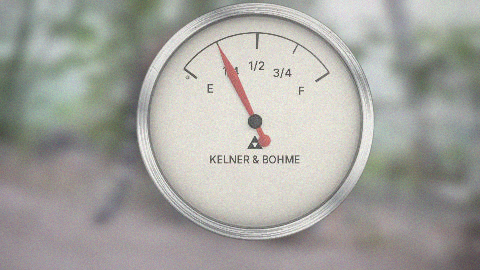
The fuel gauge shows 0.25
